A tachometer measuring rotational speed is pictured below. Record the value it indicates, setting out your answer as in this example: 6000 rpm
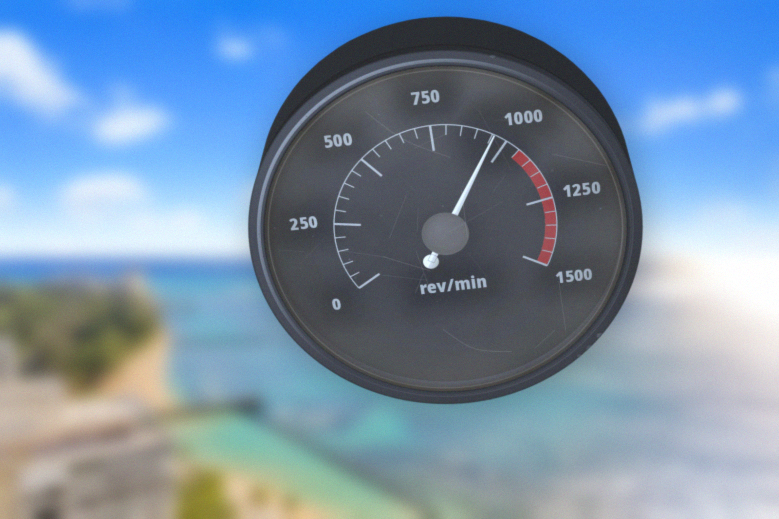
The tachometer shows 950 rpm
